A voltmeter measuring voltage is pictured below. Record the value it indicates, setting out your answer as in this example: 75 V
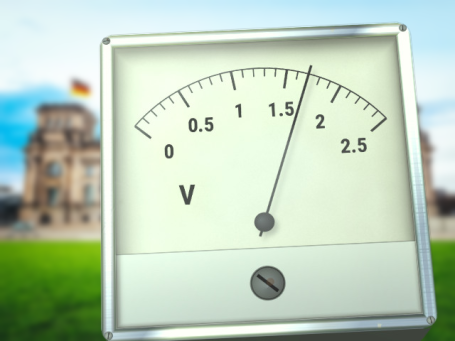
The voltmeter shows 1.7 V
